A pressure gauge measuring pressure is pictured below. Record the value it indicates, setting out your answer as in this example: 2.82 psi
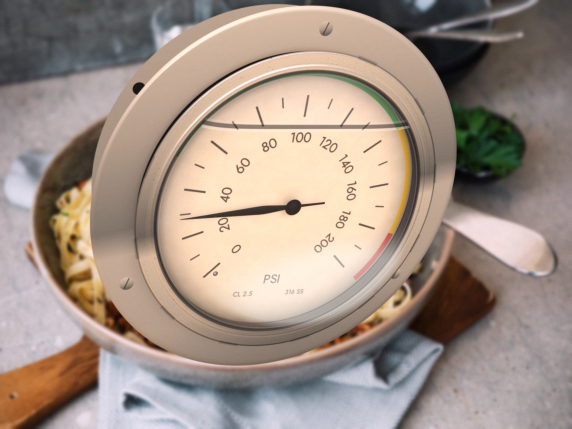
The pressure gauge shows 30 psi
